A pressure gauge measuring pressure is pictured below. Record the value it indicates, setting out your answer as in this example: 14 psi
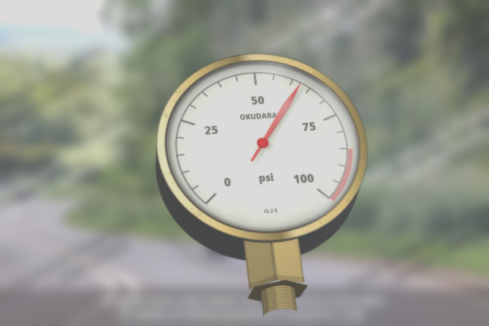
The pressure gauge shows 62.5 psi
